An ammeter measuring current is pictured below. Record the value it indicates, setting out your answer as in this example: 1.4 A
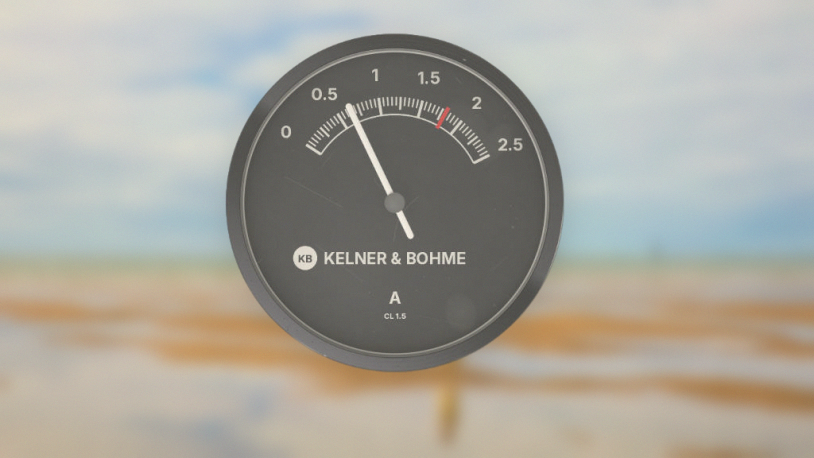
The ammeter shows 0.65 A
